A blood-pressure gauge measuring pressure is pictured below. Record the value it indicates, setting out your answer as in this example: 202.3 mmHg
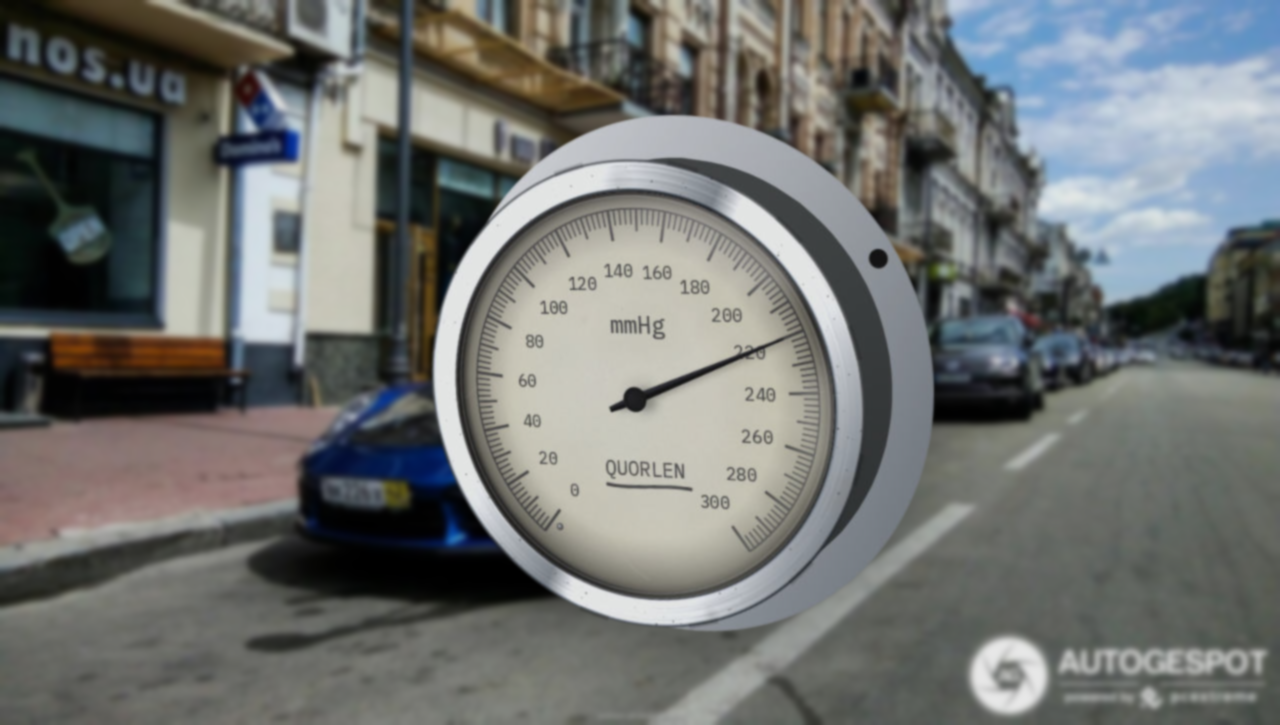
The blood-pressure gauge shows 220 mmHg
